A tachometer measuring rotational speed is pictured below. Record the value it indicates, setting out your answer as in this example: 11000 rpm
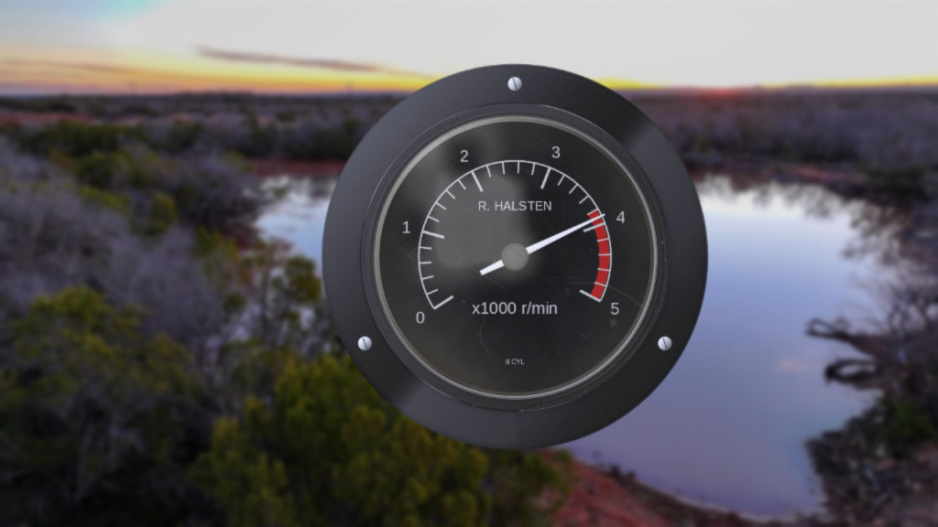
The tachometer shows 3900 rpm
